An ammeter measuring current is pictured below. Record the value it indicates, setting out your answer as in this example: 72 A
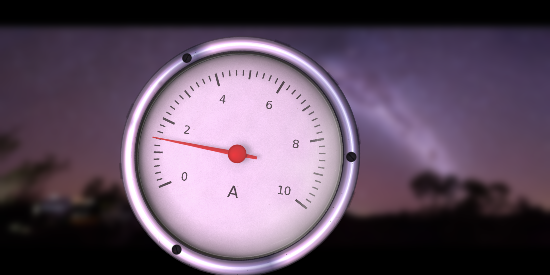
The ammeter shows 1.4 A
